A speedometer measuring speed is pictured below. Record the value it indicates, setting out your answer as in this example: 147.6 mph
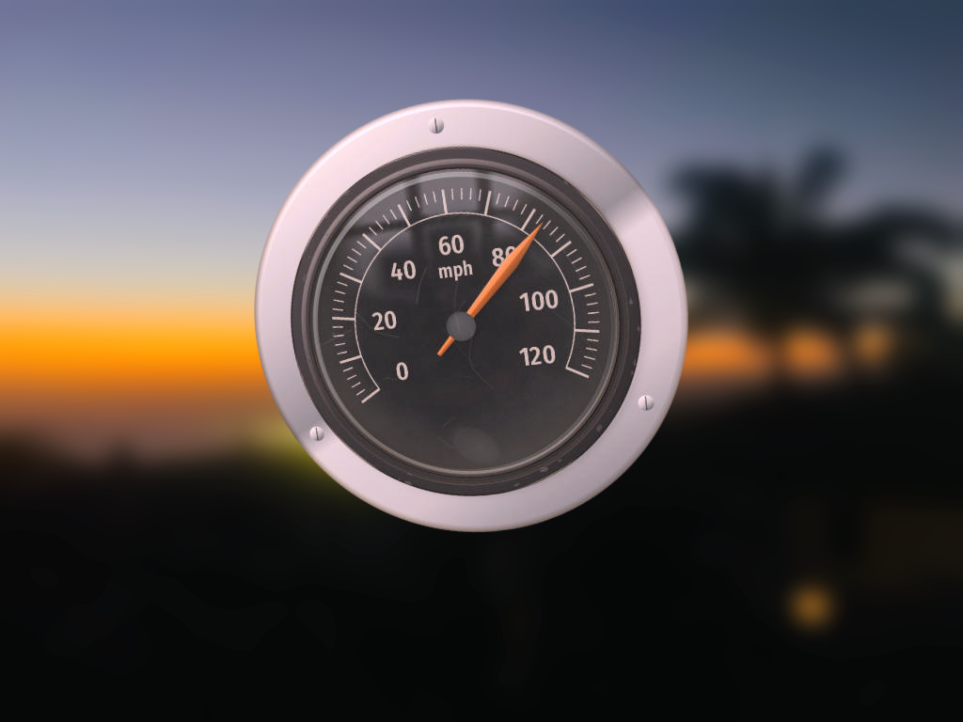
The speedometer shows 83 mph
